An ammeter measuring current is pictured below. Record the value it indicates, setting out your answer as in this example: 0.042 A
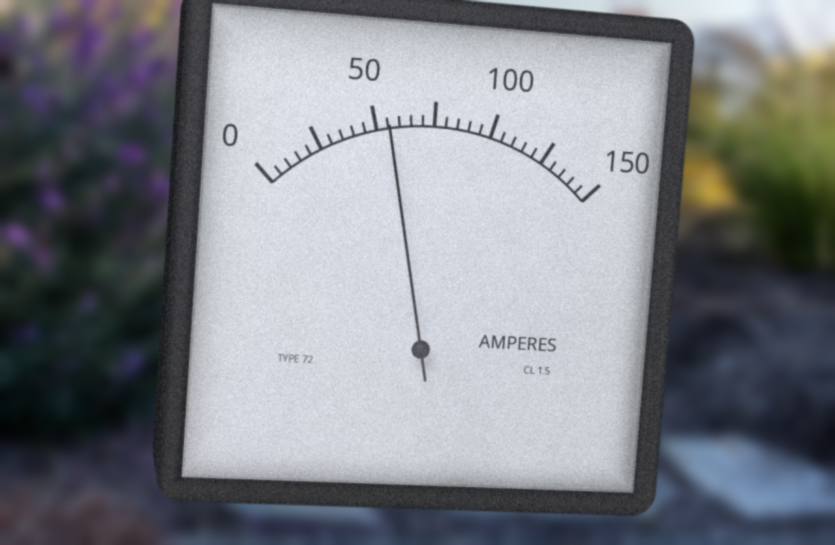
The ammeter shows 55 A
